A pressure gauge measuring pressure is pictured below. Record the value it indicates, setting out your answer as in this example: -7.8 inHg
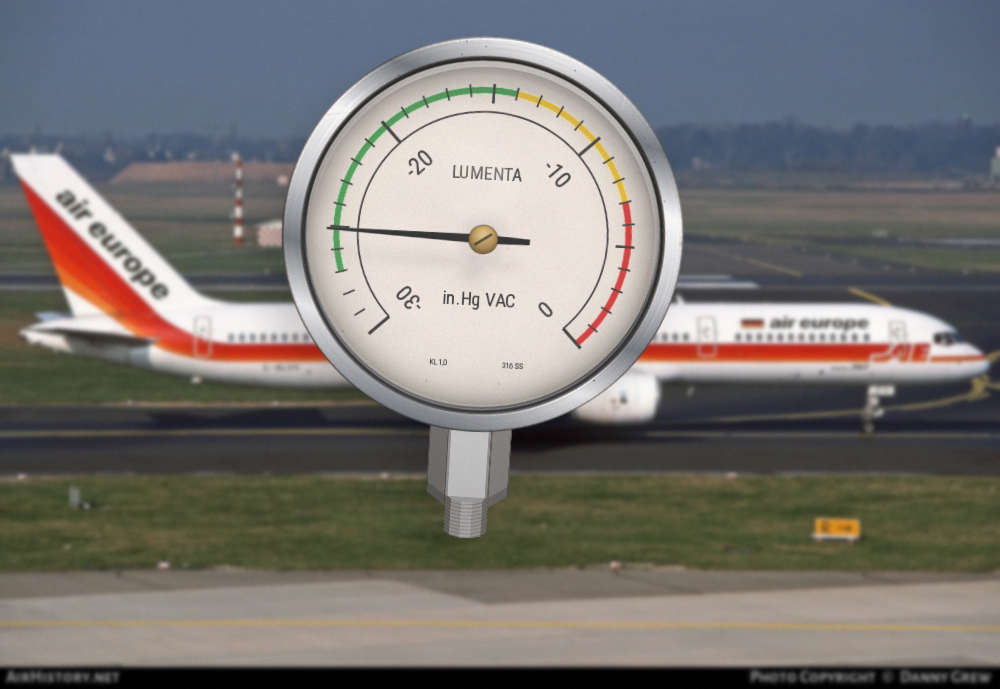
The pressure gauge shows -25 inHg
